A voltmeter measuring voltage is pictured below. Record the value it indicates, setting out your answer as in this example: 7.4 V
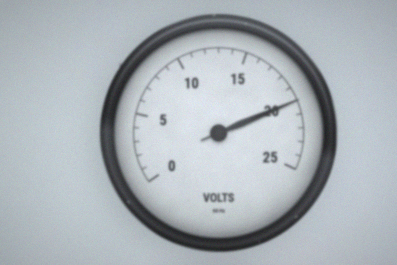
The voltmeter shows 20 V
